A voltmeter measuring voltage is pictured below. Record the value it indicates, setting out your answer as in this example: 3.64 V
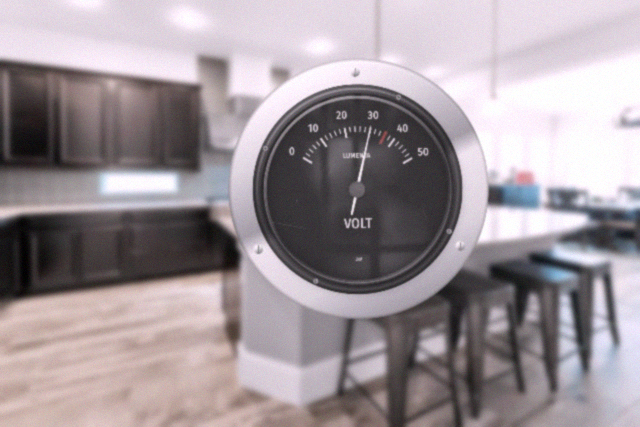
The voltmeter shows 30 V
